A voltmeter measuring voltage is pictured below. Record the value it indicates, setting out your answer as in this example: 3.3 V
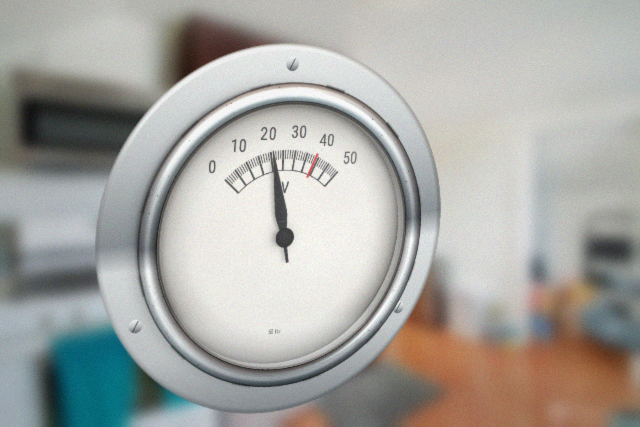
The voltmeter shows 20 V
